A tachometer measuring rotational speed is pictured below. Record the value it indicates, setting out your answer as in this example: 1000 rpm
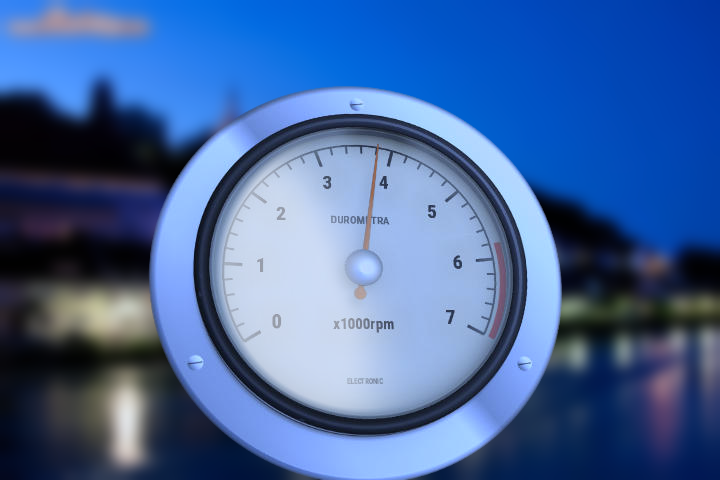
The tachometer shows 3800 rpm
